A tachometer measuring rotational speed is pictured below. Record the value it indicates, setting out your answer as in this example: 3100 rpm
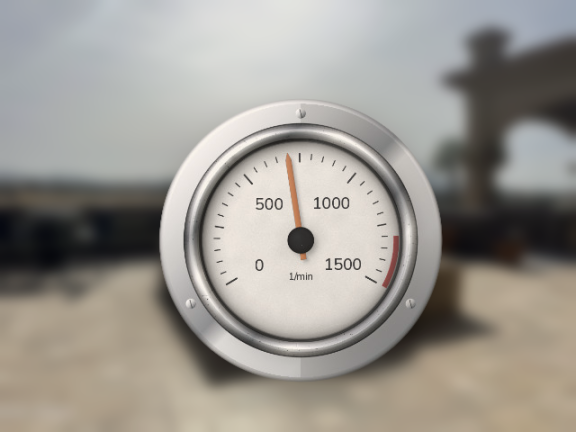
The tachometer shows 700 rpm
